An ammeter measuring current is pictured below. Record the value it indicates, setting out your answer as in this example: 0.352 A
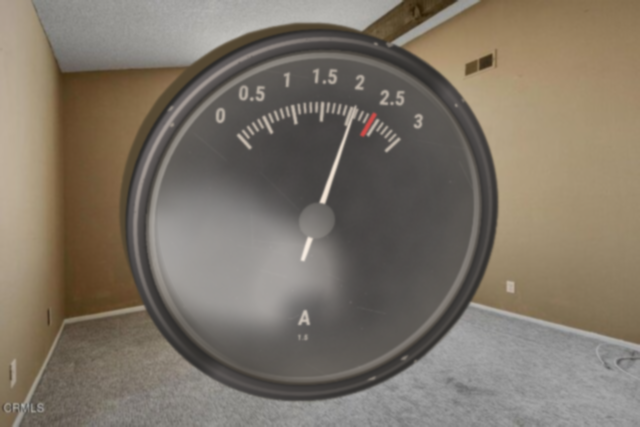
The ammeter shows 2 A
